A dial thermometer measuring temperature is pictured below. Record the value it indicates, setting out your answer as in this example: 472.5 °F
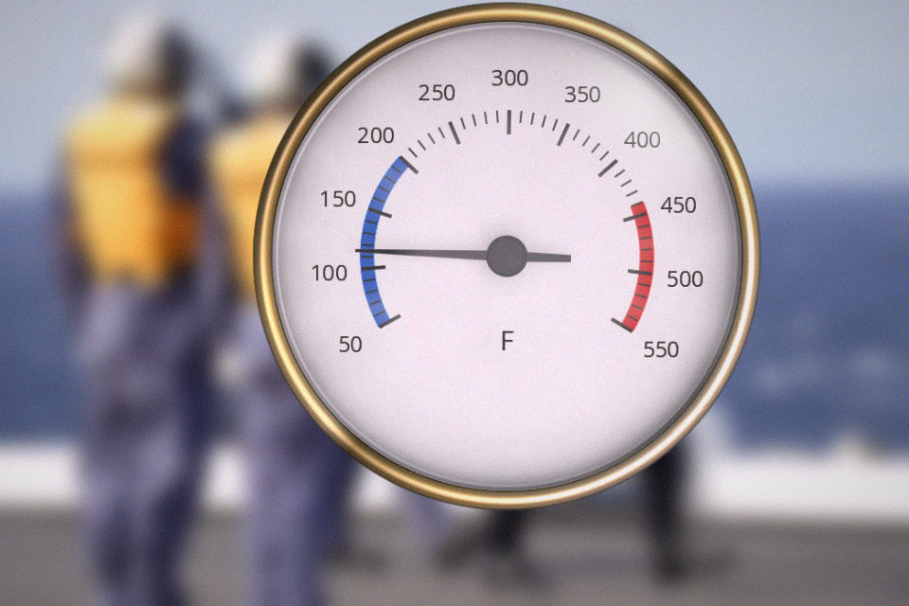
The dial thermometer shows 115 °F
